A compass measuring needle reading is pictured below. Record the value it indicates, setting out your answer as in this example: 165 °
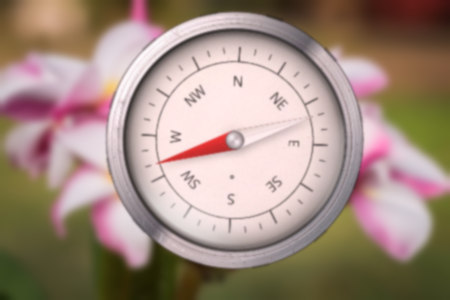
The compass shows 250 °
